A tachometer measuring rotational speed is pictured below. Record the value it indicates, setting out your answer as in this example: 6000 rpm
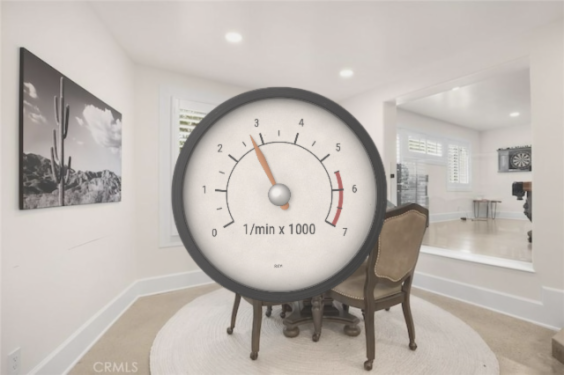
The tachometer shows 2750 rpm
